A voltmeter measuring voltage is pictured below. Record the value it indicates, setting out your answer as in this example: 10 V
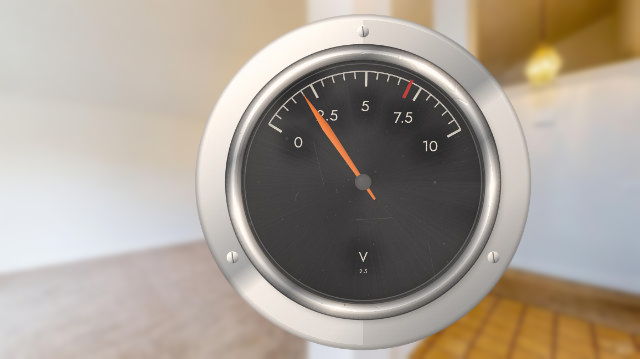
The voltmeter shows 2 V
